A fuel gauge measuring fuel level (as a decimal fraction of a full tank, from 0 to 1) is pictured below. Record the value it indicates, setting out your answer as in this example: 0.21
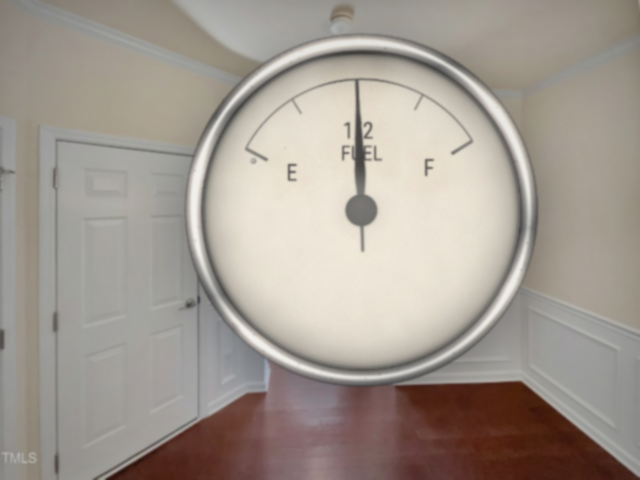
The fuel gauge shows 0.5
